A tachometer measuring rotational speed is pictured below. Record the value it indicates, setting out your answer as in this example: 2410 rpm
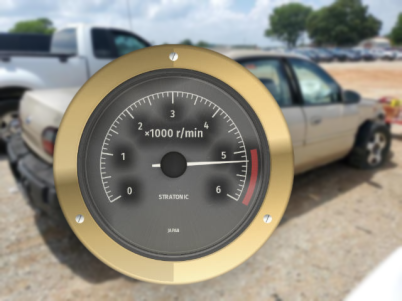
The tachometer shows 5200 rpm
